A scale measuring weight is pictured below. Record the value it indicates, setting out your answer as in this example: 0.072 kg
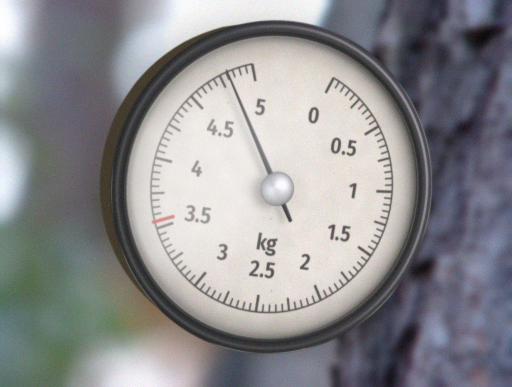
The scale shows 4.8 kg
